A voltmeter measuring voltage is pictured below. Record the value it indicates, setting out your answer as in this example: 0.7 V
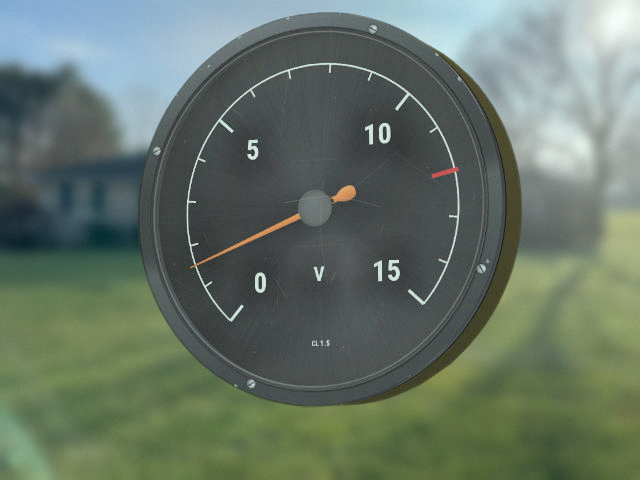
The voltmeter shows 1.5 V
